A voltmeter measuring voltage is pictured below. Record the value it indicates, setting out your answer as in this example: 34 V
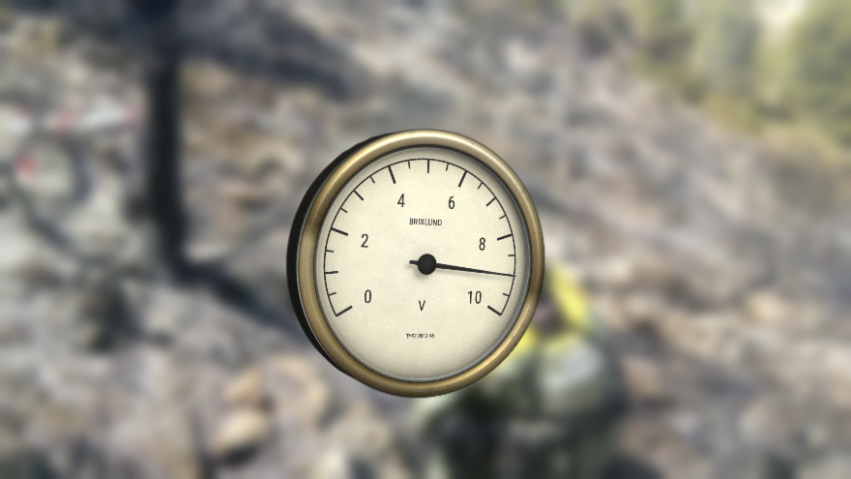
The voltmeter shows 9 V
